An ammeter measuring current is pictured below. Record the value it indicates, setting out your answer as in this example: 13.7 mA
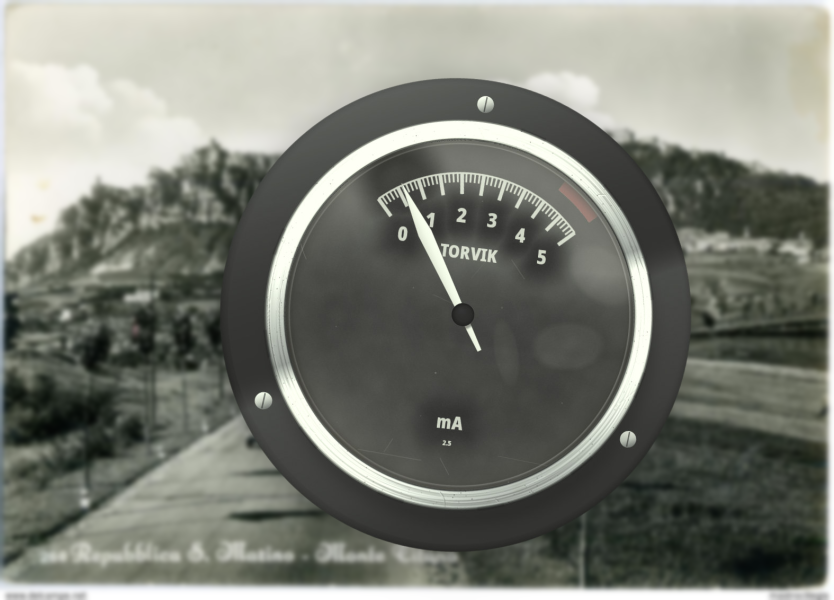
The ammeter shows 0.6 mA
